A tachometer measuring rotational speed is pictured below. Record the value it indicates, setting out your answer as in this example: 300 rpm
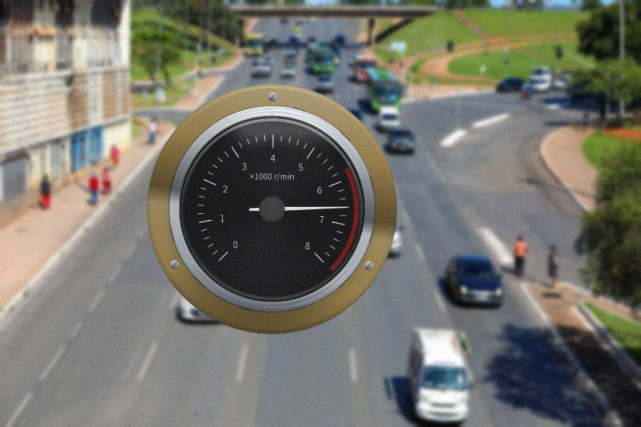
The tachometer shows 6600 rpm
